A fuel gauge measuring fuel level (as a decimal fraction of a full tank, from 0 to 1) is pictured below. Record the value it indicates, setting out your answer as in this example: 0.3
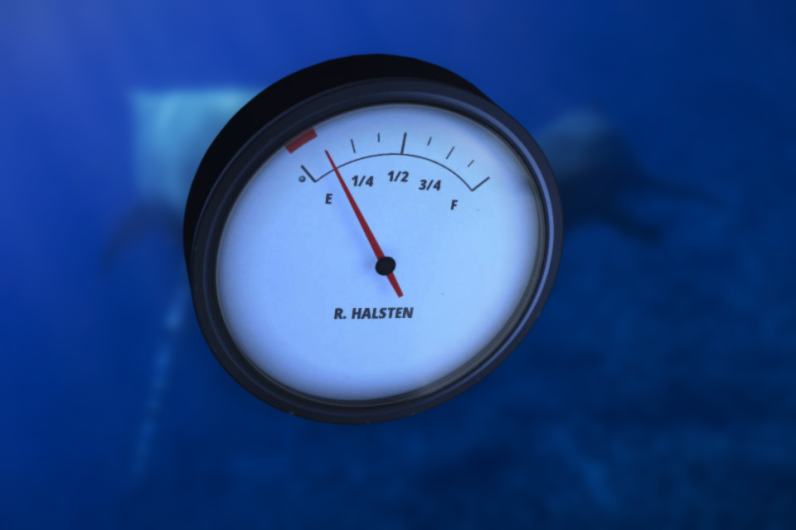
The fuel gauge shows 0.125
